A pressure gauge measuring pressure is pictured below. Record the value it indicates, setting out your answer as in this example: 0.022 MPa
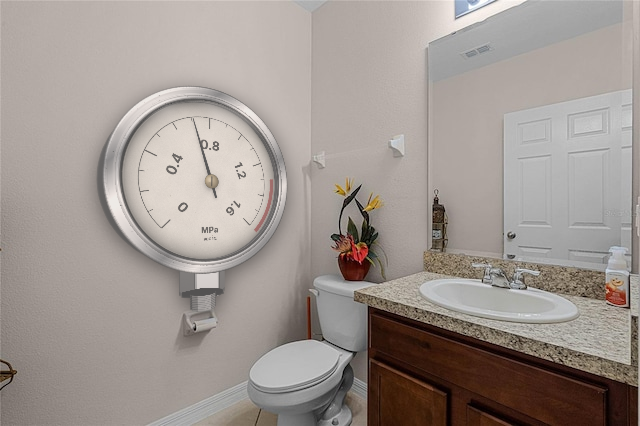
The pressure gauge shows 0.7 MPa
